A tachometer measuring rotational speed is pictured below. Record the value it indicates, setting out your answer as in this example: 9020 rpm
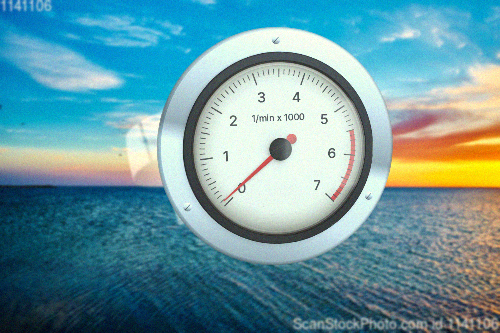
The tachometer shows 100 rpm
